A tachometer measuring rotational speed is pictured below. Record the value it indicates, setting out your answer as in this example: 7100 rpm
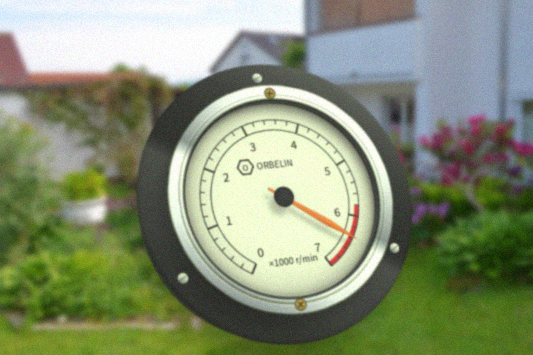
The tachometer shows 6400 rpm
